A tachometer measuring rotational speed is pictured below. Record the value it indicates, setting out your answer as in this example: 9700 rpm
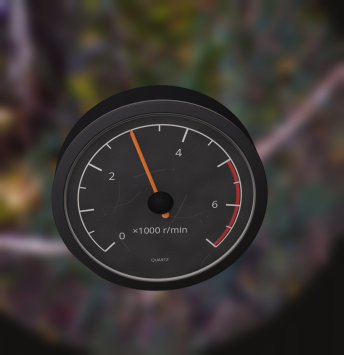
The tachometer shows 3000 rpm
